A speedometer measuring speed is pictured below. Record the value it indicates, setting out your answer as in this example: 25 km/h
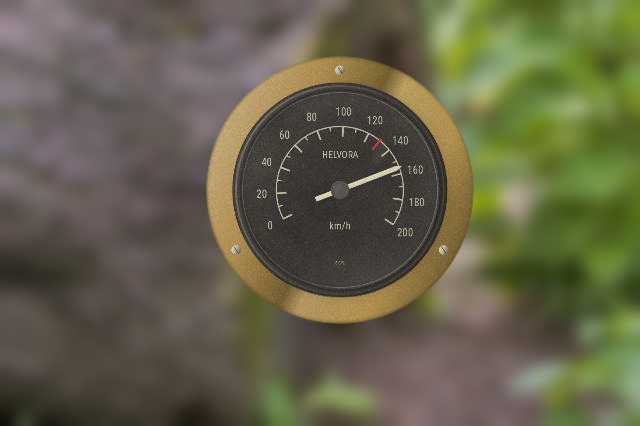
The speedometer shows 155 km/h
